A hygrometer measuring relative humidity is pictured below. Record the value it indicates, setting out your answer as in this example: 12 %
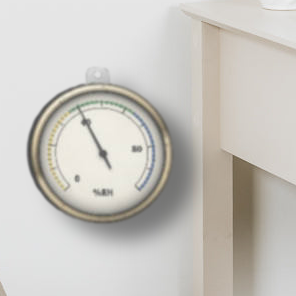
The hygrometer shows 40 %
